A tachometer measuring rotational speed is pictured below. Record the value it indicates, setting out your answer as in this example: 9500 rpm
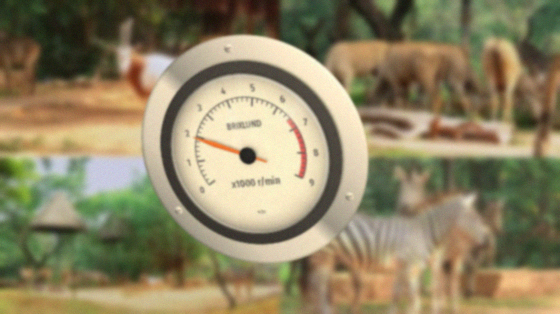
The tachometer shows 2000 rpm
